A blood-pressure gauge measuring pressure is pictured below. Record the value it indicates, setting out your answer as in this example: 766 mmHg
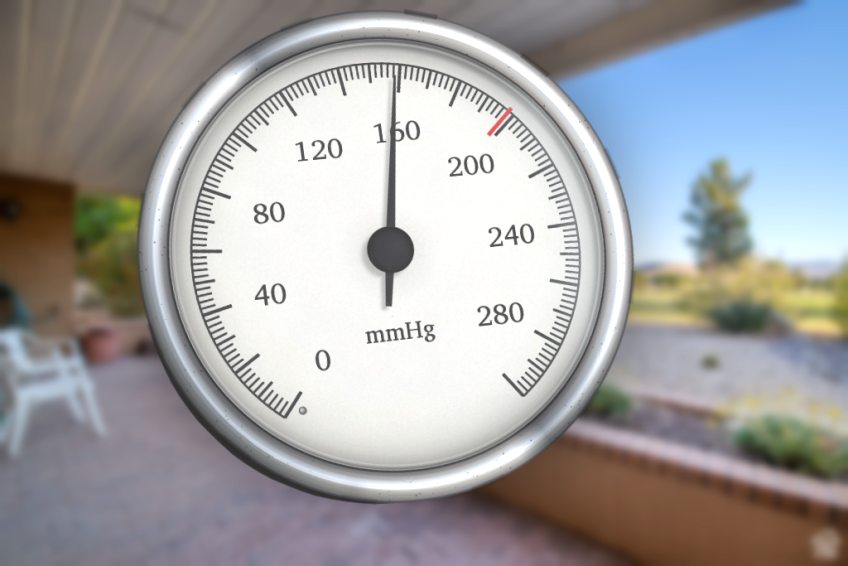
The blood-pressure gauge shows 158 mmHg
